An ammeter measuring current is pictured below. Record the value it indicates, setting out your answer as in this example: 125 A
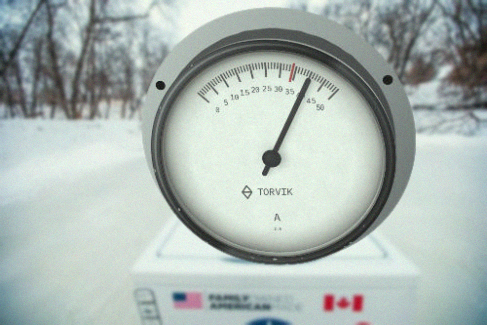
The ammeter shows 40 A
